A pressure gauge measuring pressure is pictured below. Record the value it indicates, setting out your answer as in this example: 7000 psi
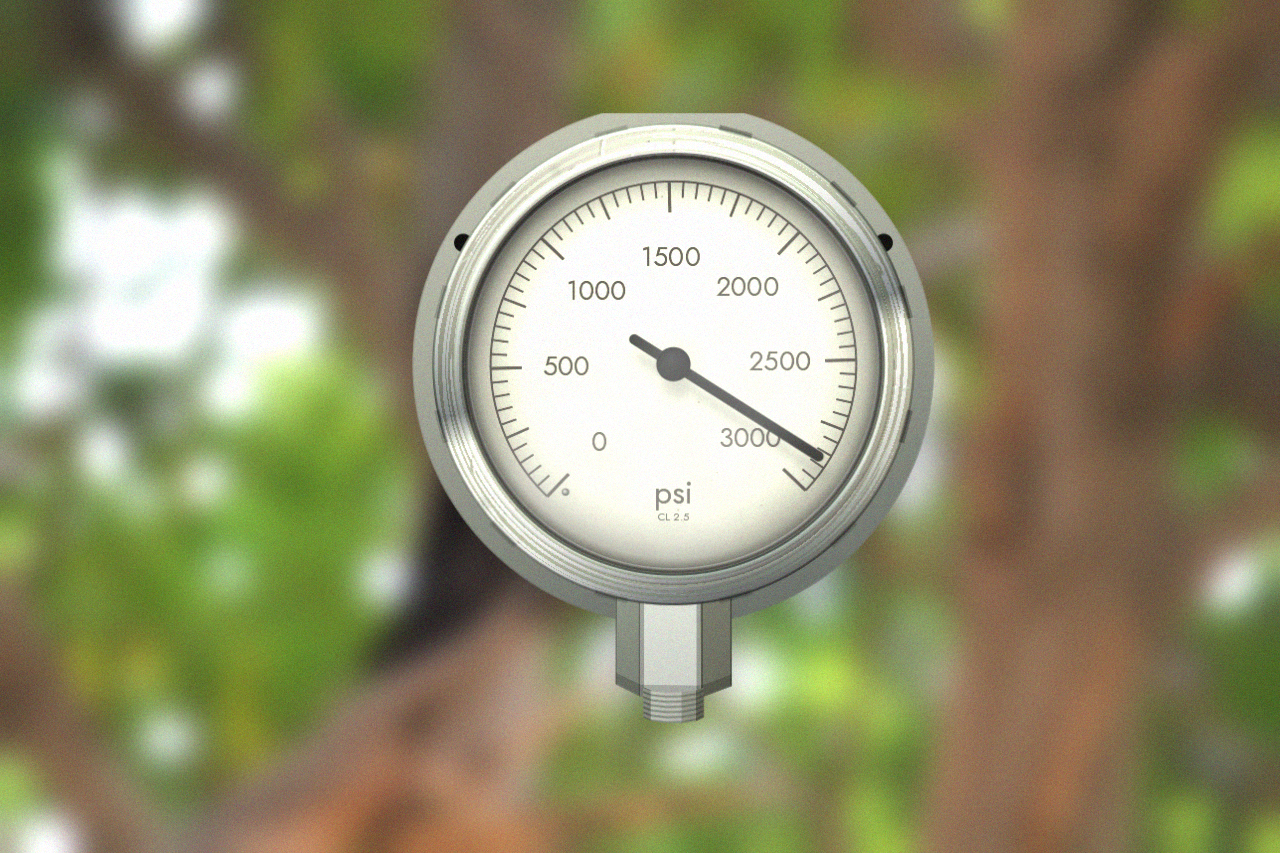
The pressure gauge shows 2875 psi
